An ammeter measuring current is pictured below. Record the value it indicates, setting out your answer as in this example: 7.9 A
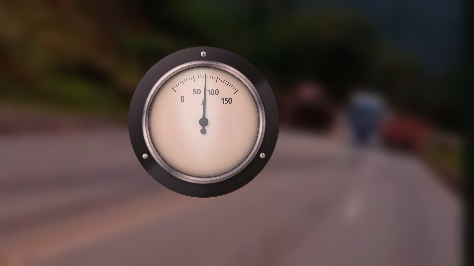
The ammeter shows 75 A
